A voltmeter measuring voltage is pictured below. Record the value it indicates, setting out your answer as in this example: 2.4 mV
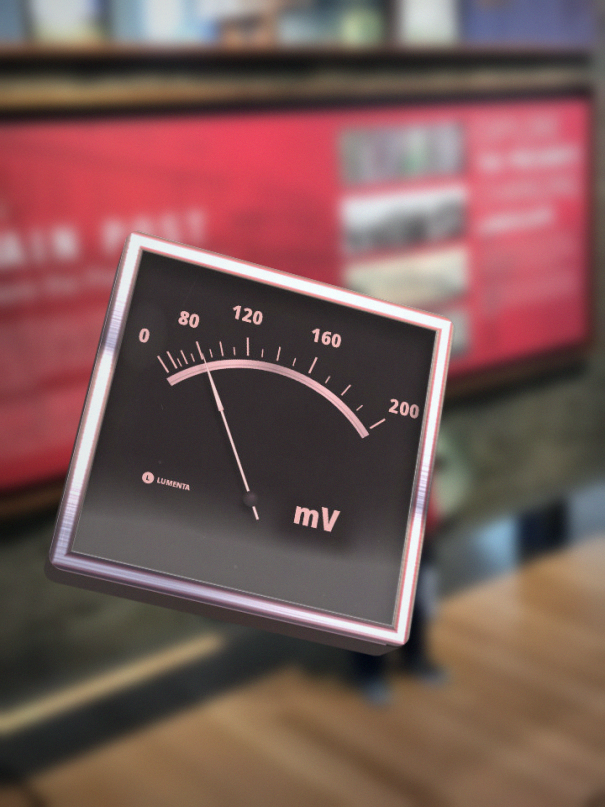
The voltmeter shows 80 mV
